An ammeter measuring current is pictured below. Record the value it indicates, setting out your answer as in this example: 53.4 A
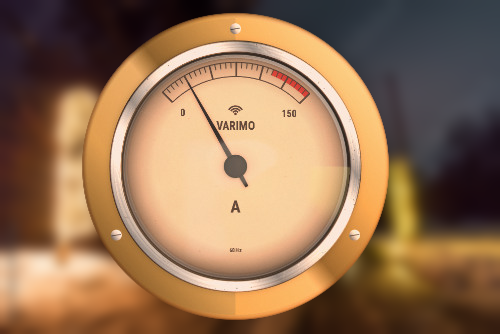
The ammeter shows 25 A
